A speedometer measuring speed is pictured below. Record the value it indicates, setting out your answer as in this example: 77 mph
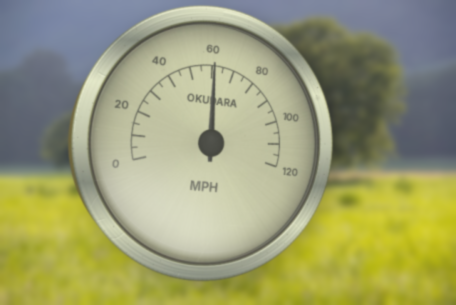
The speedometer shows 60 mph
